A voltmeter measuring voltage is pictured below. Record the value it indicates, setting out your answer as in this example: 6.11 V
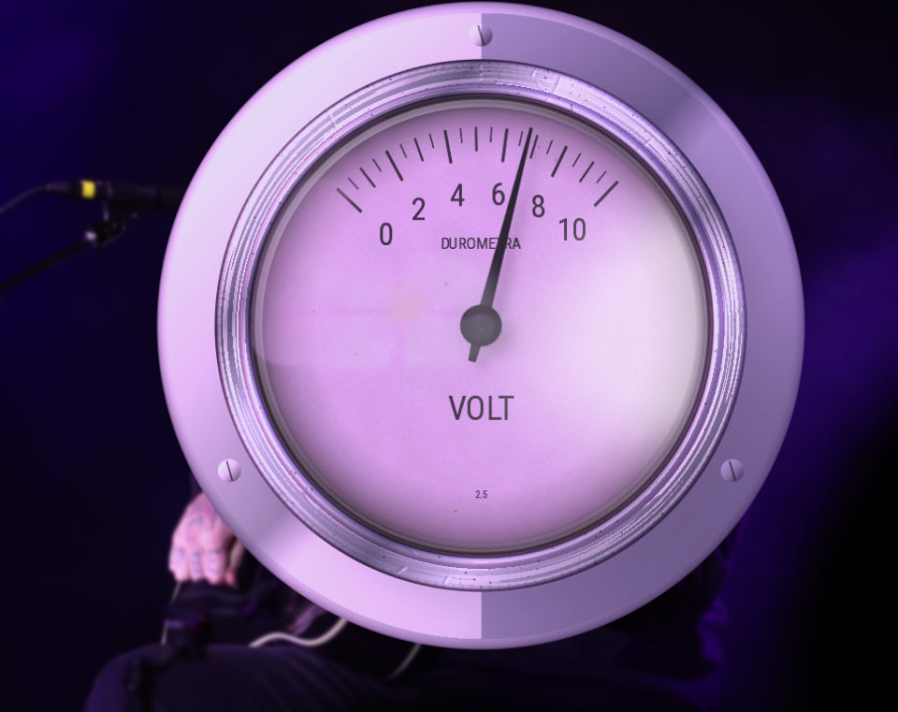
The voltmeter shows 6.75 V
